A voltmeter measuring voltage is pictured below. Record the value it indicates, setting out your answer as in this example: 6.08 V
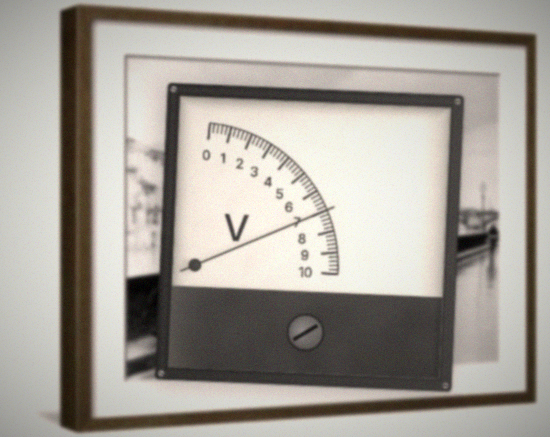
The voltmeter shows 7 V
